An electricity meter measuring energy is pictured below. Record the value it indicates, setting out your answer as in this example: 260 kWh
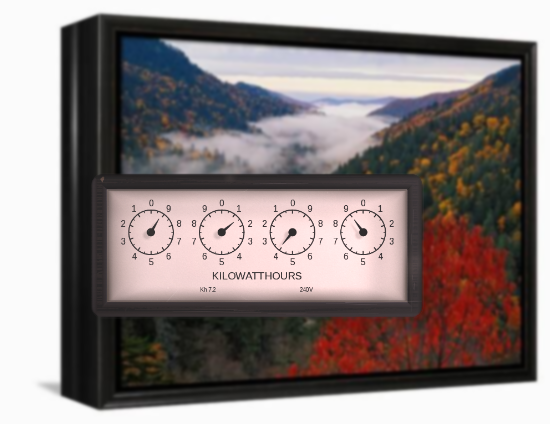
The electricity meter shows 9139 kWh
